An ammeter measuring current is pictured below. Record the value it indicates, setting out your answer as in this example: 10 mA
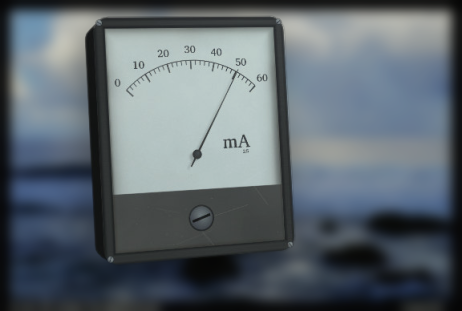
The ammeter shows 50 mA
